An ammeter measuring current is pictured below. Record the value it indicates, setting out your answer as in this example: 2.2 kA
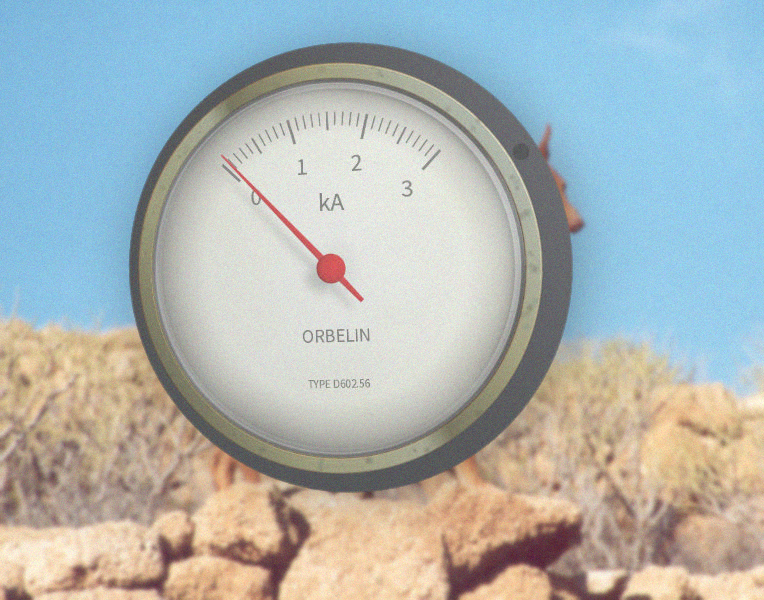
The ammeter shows 0.1 kA
